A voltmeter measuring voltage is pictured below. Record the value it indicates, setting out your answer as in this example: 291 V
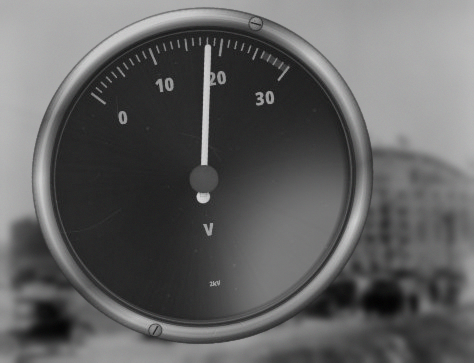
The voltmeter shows 18 V
